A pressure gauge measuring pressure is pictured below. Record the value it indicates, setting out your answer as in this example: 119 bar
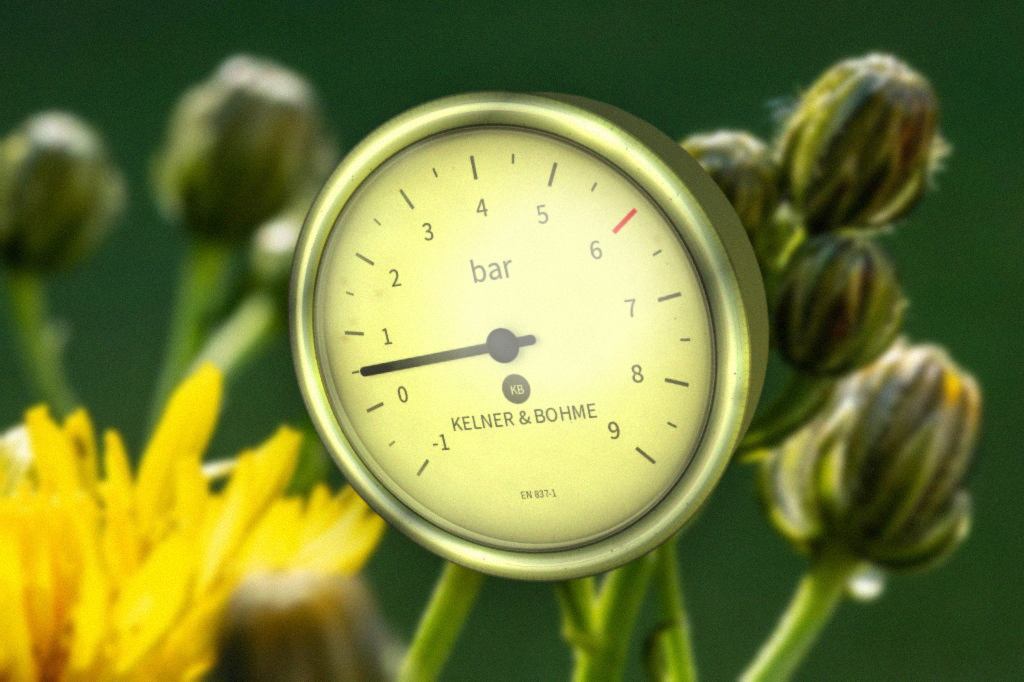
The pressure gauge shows 0.5 bar
